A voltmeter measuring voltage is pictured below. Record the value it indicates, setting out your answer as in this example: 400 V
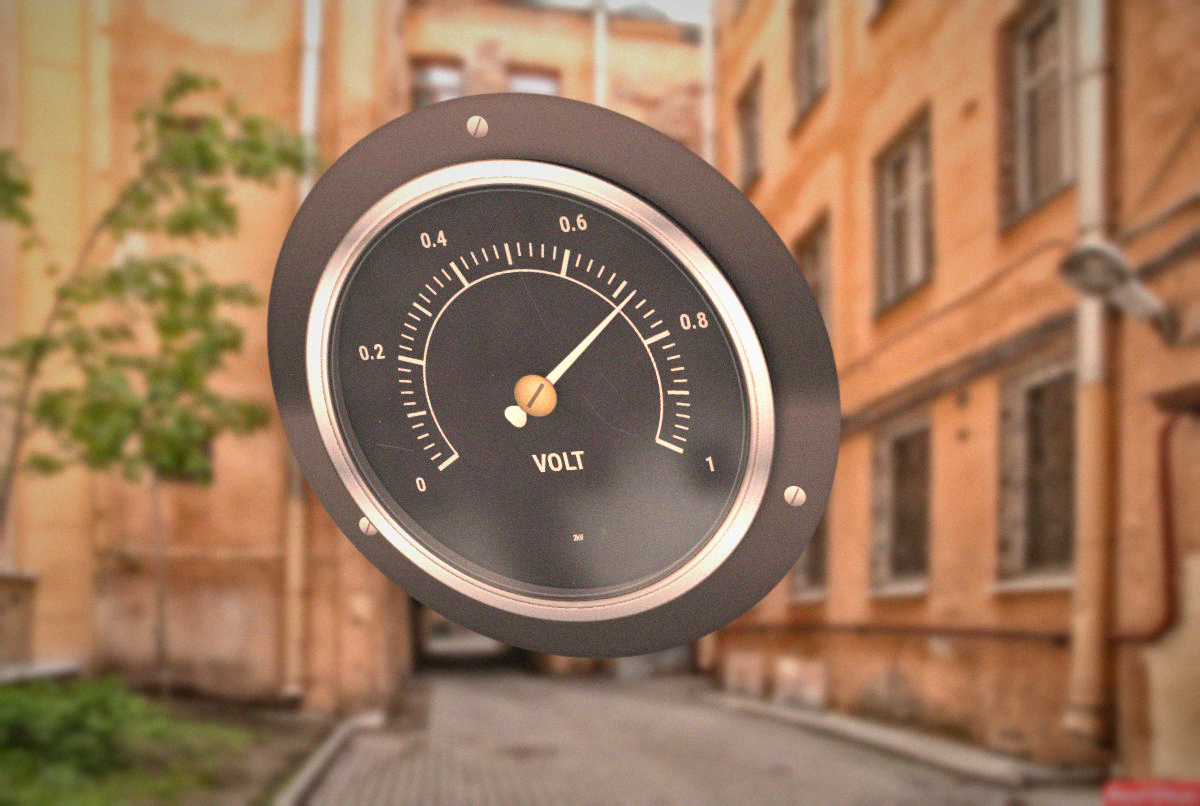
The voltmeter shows 0.72 V
